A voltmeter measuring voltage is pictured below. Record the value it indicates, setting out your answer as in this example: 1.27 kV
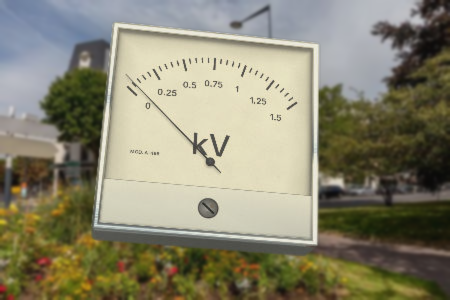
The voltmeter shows 0.05 kV
